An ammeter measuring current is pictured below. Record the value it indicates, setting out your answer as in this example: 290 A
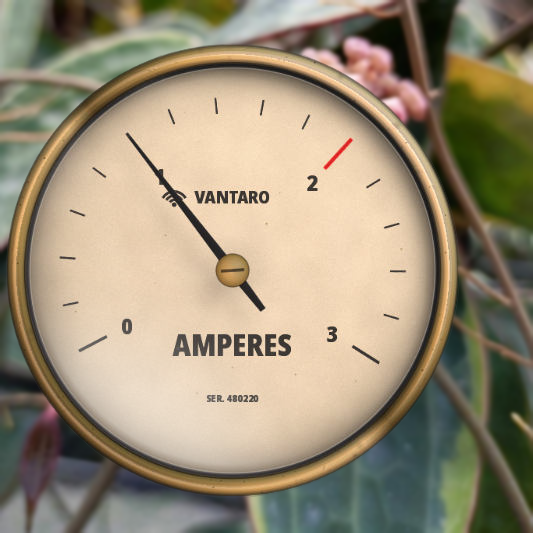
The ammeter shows 1 A
